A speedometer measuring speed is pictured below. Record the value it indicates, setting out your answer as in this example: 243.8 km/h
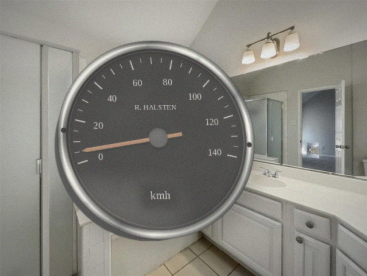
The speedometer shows 5 km/h
